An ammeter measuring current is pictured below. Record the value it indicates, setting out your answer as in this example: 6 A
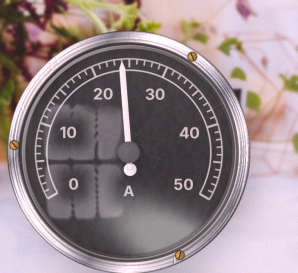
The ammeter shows 24 A
